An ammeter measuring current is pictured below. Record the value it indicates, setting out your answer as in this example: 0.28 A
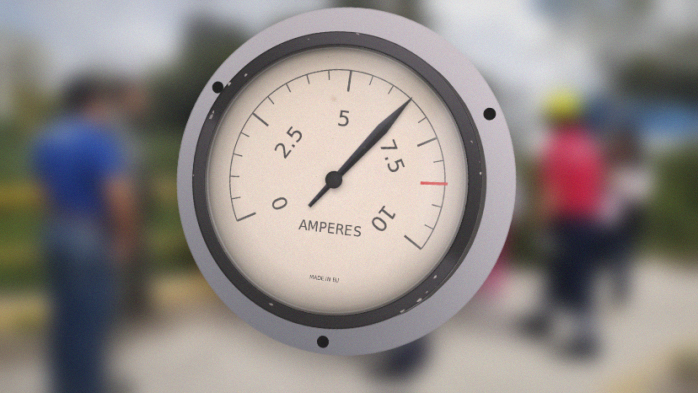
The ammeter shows 6.5 A
